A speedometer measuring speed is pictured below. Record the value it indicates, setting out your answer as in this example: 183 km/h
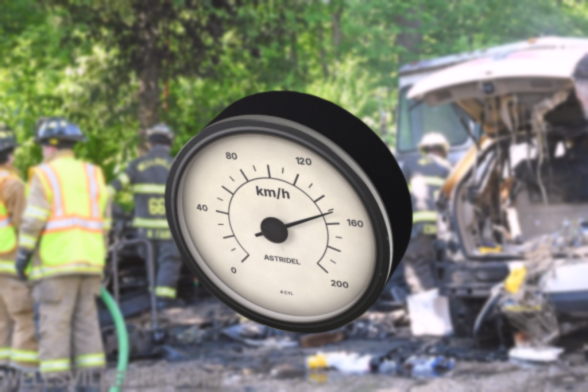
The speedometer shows 150 km/h
